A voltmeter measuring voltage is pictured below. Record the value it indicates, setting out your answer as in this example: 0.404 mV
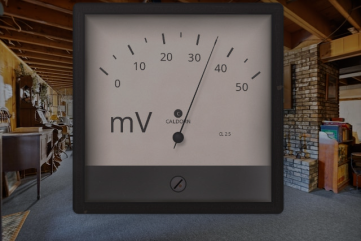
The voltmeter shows 35 mV
